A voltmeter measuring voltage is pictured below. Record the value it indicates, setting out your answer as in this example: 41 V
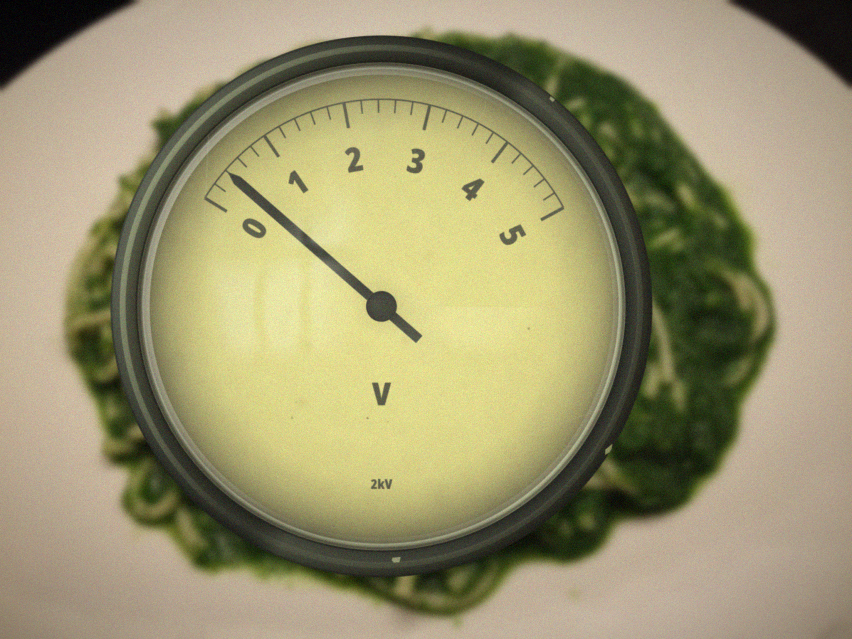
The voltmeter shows 0.4 V
